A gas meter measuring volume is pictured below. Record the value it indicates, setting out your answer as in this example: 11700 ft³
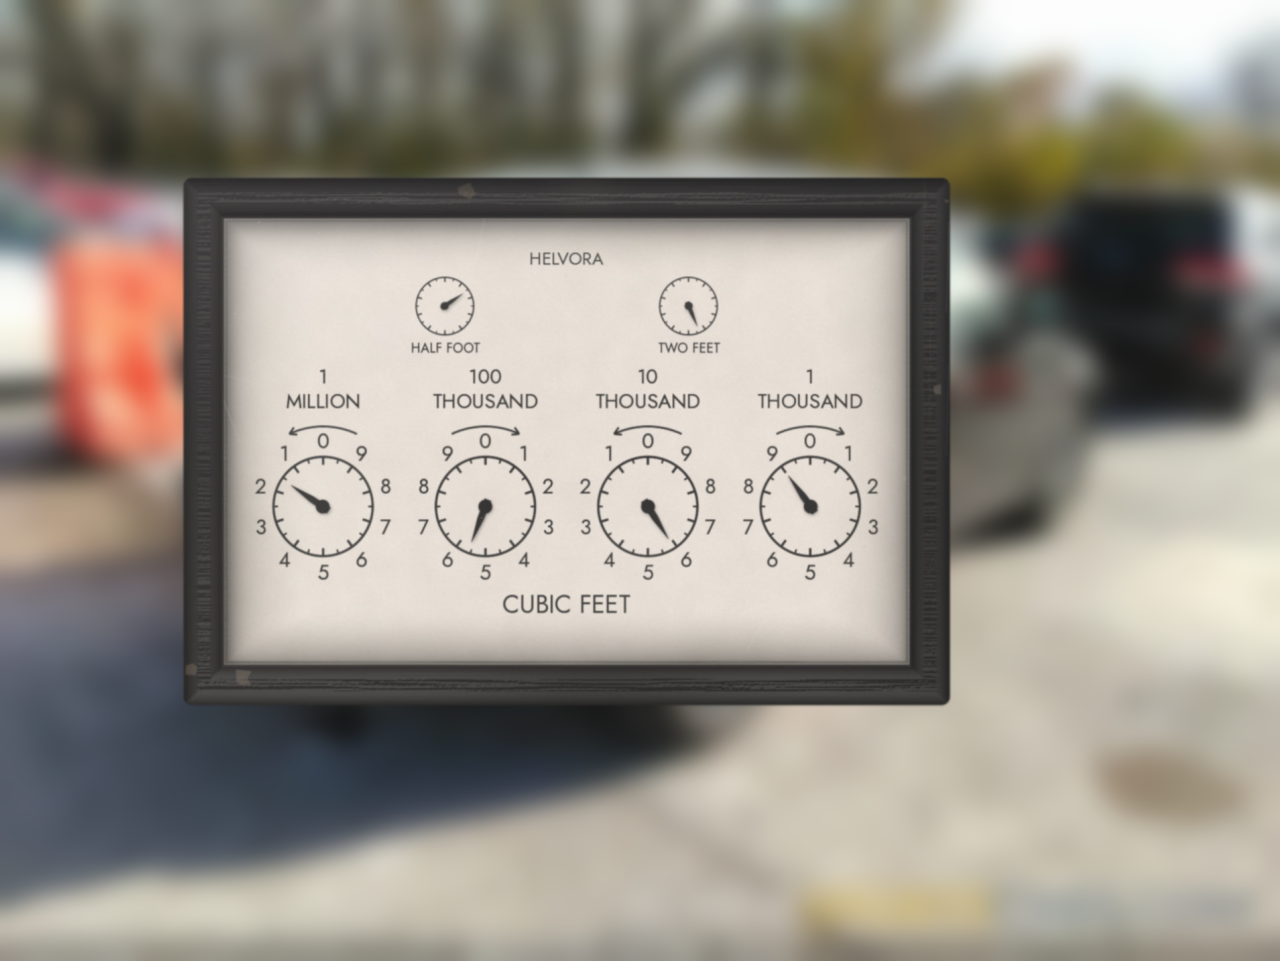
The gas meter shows 155900 ft³
